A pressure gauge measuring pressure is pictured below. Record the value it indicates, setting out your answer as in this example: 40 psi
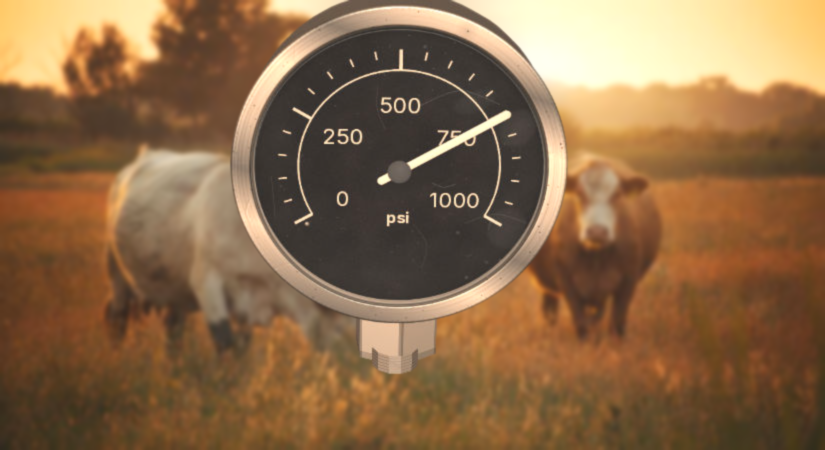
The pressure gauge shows 750 psi
